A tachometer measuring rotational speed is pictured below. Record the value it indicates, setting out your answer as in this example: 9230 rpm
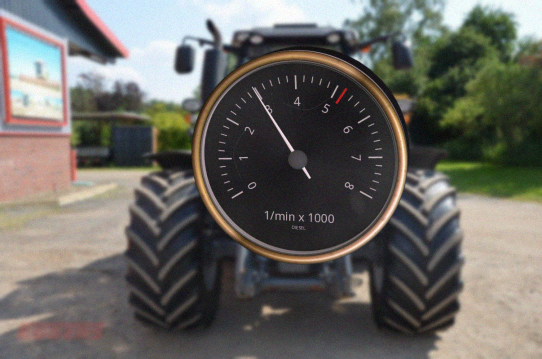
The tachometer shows 3000 rpm
